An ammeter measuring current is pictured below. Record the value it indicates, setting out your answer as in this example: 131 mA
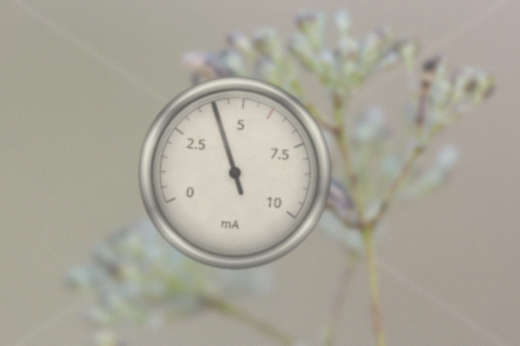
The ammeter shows 4 mA
